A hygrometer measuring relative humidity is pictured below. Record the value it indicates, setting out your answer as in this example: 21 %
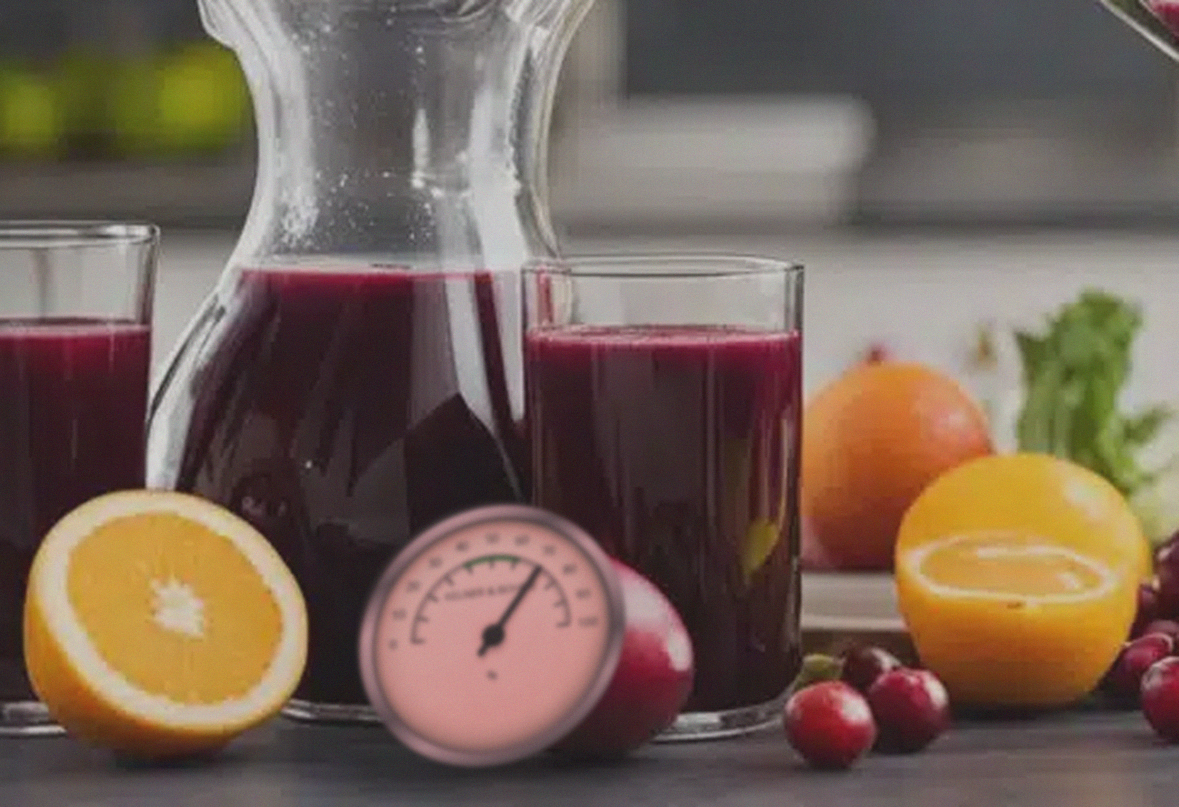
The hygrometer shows 70 %
